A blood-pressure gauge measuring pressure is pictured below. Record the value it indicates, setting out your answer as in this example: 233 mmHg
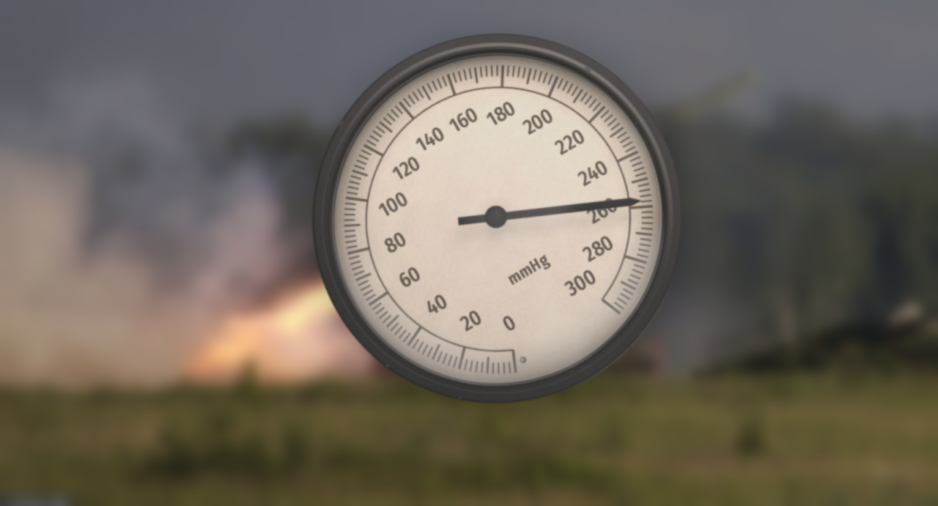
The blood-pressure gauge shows 258 mmHg
